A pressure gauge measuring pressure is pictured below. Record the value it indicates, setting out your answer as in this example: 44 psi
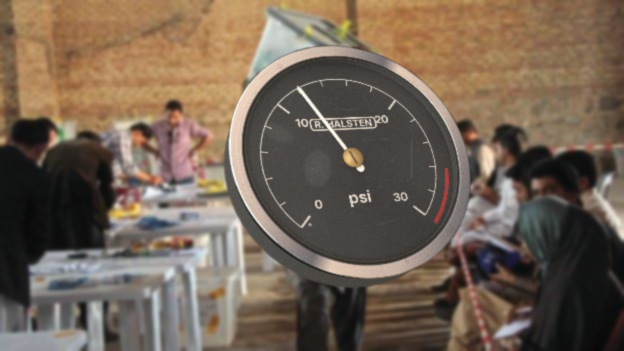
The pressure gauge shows 12 psi
